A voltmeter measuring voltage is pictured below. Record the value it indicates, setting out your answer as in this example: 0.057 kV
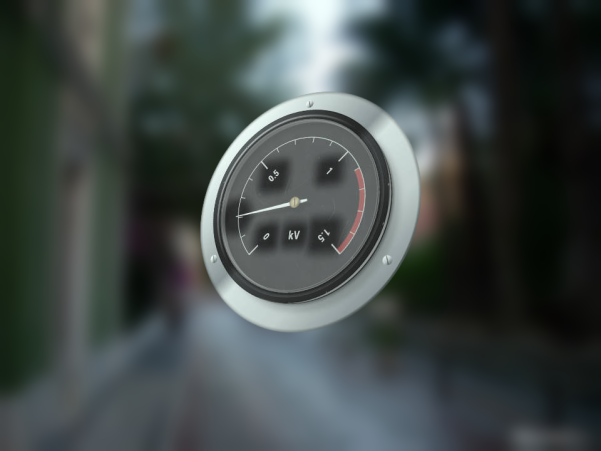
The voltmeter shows 0.2 kV
